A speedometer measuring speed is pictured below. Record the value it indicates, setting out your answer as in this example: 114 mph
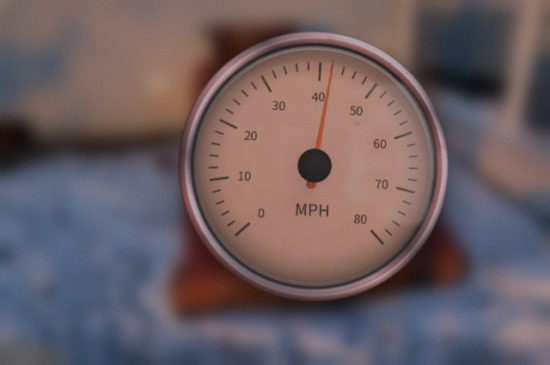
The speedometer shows 42 mph
